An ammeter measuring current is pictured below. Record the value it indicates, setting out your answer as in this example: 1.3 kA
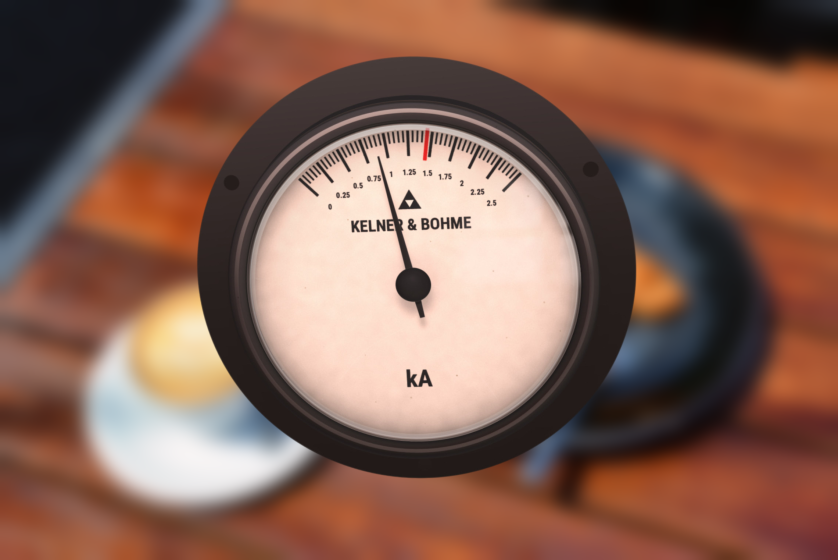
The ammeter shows 0.9 kA
